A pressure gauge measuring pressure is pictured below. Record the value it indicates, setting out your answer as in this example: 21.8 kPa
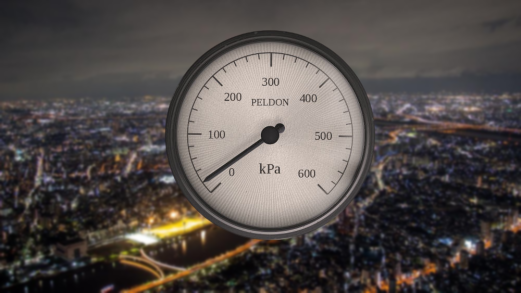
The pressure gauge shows 20 kPa
